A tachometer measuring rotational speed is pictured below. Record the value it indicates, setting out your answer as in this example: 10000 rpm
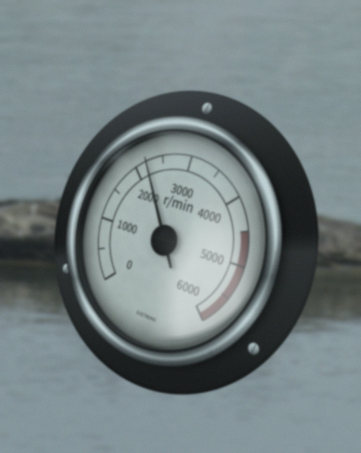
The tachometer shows 2250 rpm
